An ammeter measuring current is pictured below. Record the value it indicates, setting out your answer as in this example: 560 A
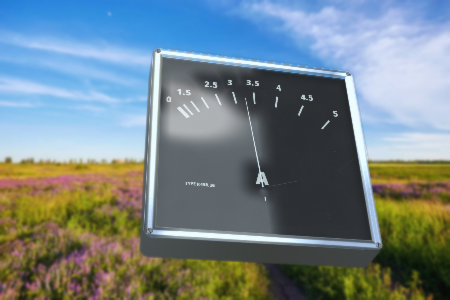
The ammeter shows 3.25 A
